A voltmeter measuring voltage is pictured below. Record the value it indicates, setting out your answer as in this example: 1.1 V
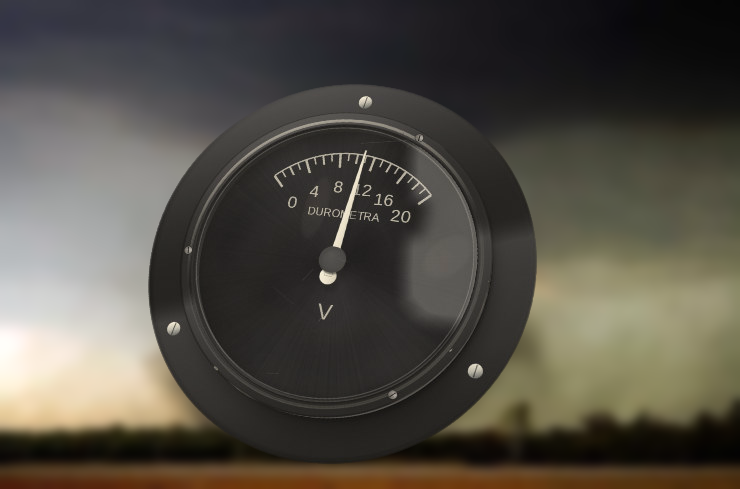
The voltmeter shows 11 V
